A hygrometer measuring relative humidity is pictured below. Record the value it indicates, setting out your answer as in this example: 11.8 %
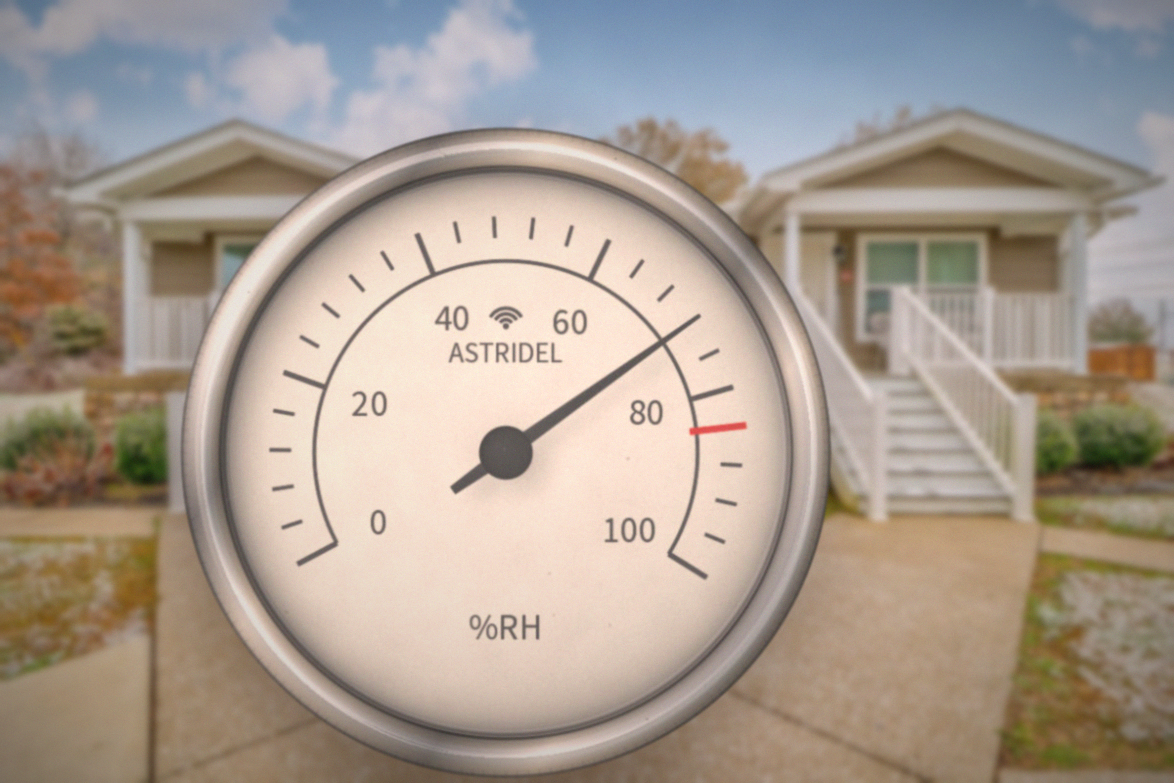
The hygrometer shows 72 %
